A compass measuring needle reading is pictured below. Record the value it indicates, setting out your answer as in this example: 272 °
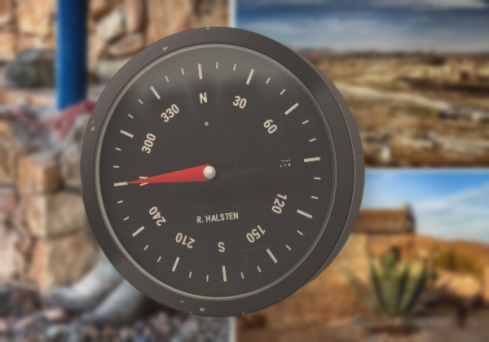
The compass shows 270 °
